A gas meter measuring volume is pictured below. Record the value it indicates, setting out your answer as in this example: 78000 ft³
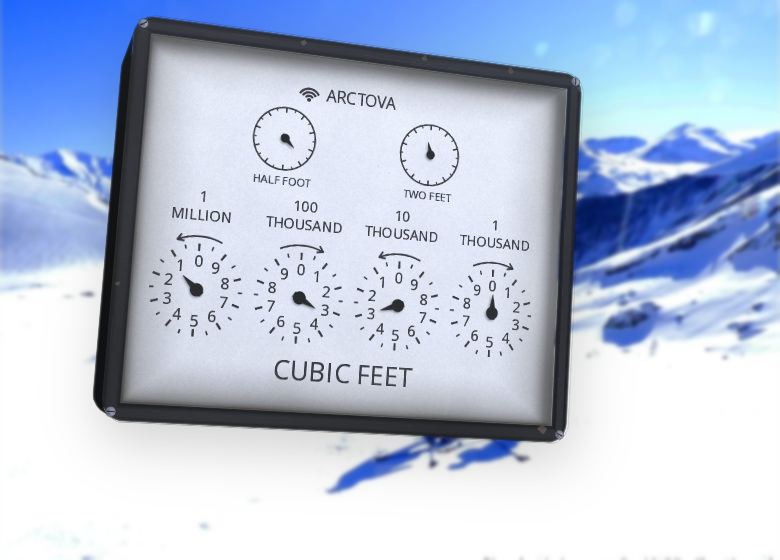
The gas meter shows 133000 ft³
